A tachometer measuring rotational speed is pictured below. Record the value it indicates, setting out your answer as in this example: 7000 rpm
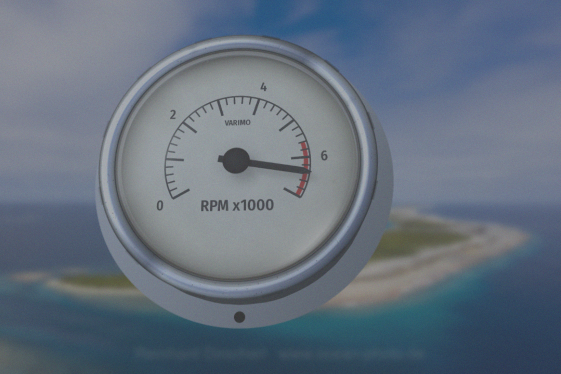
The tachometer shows 6400 rpm
